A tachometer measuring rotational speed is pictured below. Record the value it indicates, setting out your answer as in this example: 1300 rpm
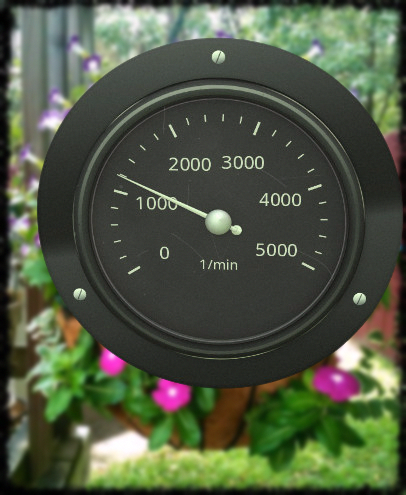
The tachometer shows 1200 rpm
